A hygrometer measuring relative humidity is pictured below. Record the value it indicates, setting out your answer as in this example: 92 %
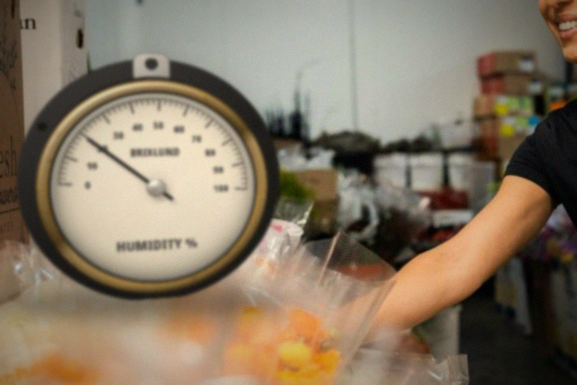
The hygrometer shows 20 %
